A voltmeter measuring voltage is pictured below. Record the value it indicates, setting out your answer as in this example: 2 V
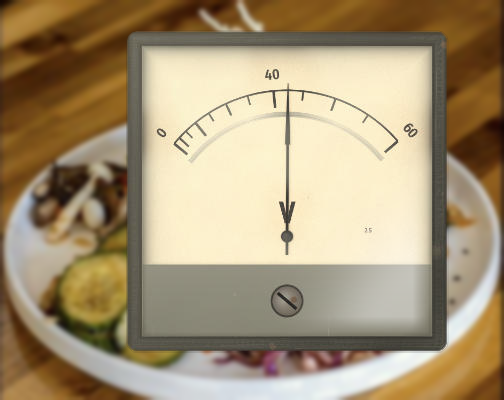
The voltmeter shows 42.5 V
